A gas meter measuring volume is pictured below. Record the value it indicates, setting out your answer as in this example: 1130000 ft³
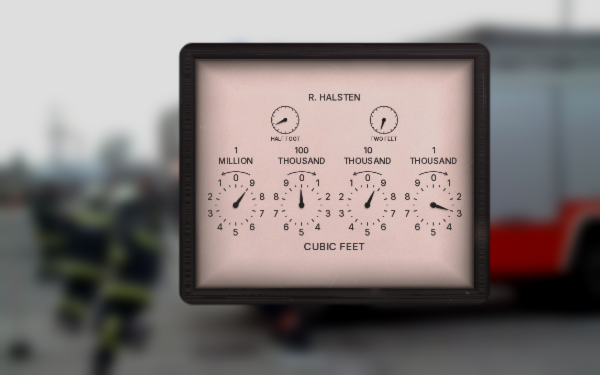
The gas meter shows 899300 ft³
